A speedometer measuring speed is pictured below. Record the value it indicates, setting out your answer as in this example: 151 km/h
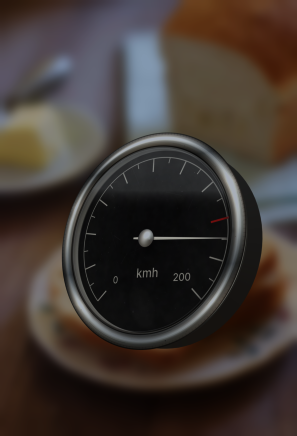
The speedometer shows 170 km/h
